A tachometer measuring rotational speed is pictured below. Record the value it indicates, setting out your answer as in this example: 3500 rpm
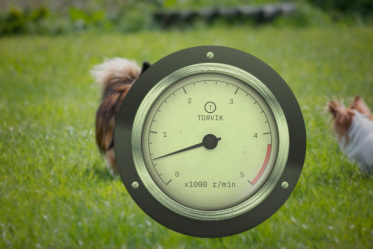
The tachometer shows 500 rpm
